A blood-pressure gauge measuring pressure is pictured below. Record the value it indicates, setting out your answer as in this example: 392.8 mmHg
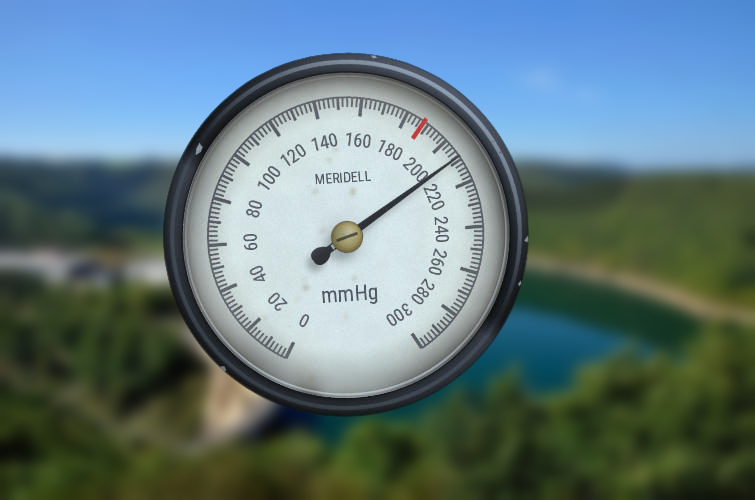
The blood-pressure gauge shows 208 mmHg
